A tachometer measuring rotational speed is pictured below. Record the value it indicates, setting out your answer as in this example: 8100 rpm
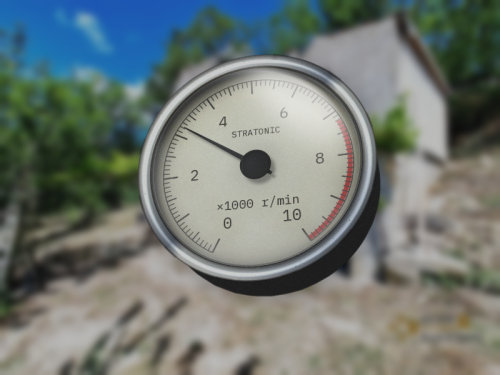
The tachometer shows 3200 rpm
